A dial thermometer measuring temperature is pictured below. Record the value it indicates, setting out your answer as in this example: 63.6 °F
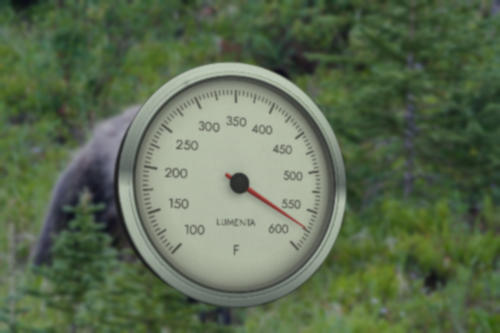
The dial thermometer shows 575 °F
